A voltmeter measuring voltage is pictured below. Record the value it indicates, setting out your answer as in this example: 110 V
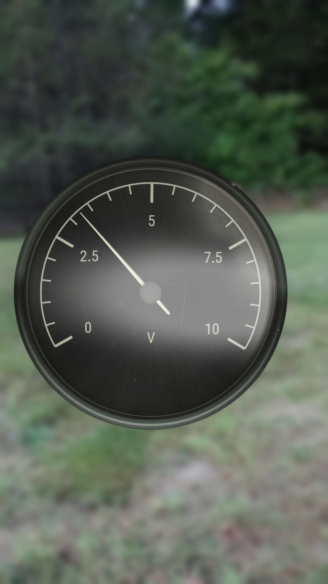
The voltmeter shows 3.25 V
